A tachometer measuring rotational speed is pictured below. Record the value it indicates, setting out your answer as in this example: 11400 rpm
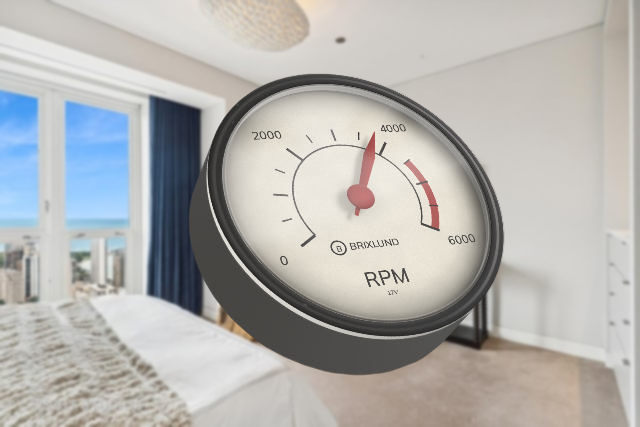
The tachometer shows 3750 rpm
